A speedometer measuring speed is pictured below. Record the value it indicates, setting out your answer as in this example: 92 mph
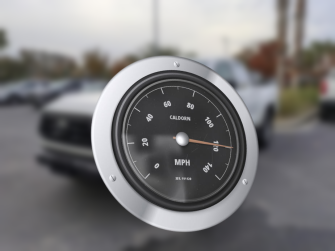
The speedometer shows 120 mph
